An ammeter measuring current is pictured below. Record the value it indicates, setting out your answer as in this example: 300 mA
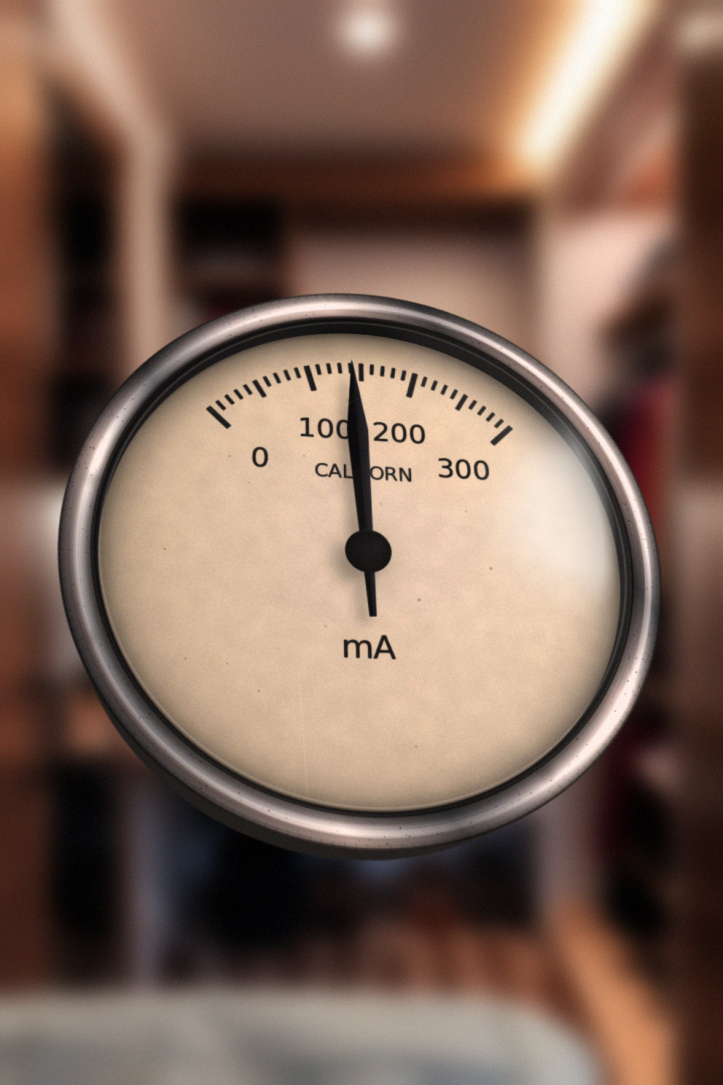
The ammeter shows 140 mA
